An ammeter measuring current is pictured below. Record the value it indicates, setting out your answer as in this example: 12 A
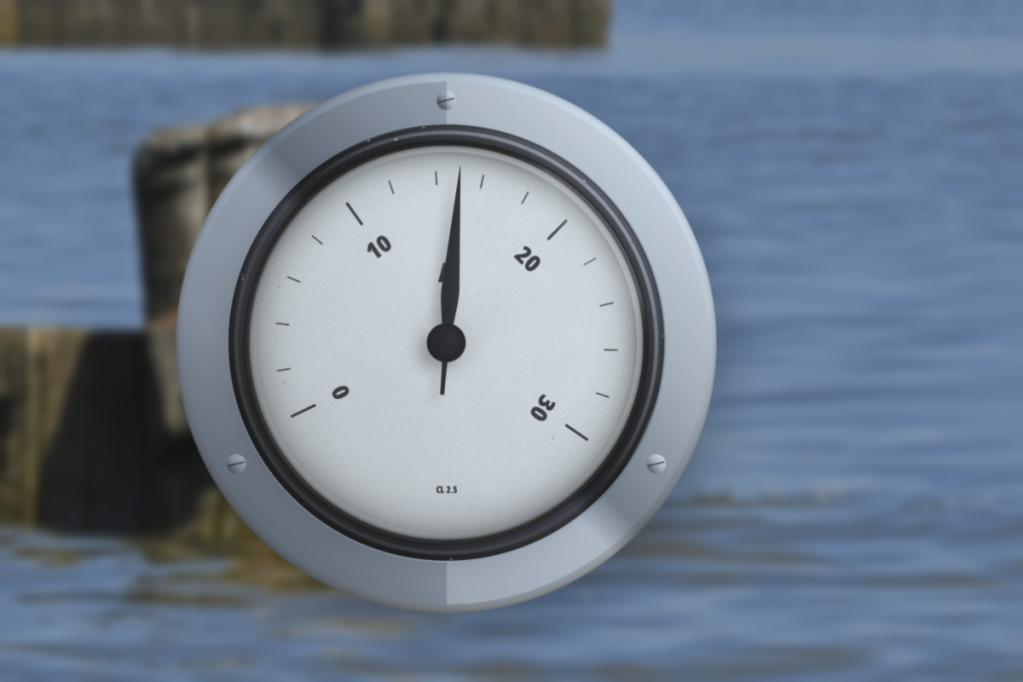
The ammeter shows 15 A
